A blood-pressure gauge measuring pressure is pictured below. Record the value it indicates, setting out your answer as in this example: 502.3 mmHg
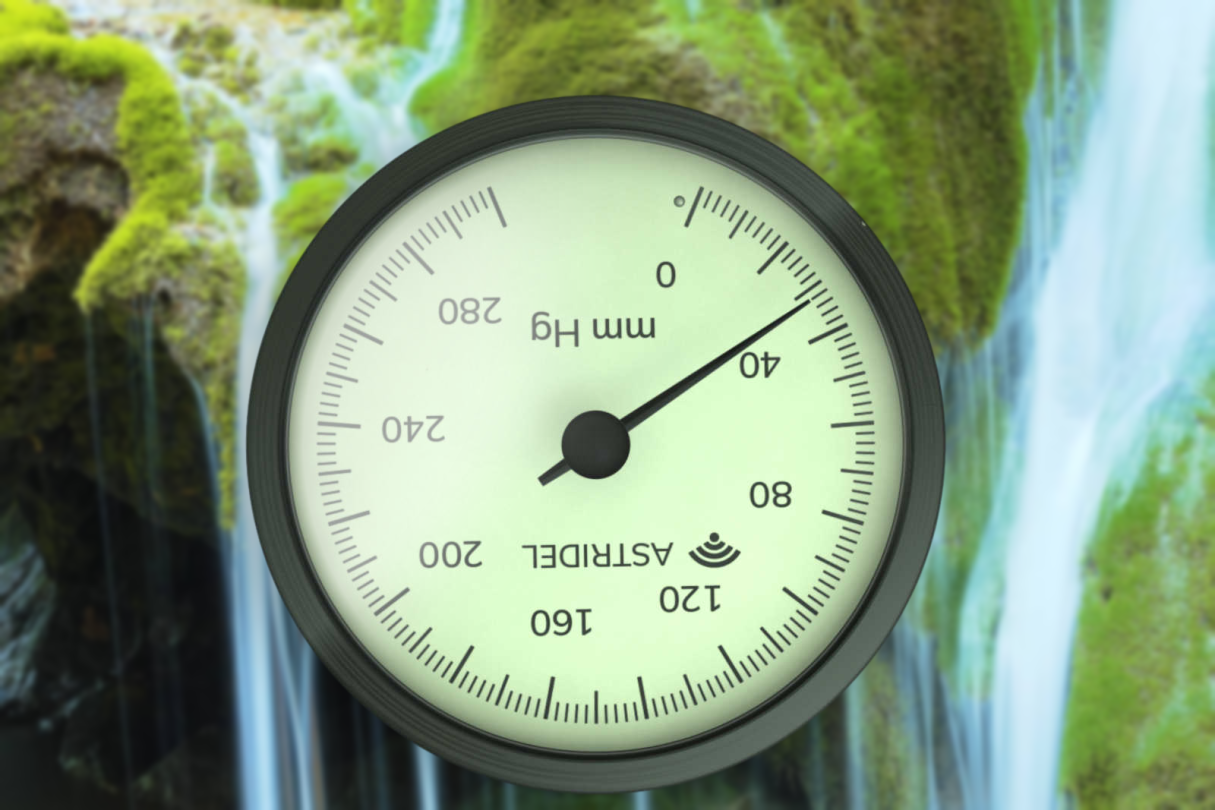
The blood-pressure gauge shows 32 mmHg
